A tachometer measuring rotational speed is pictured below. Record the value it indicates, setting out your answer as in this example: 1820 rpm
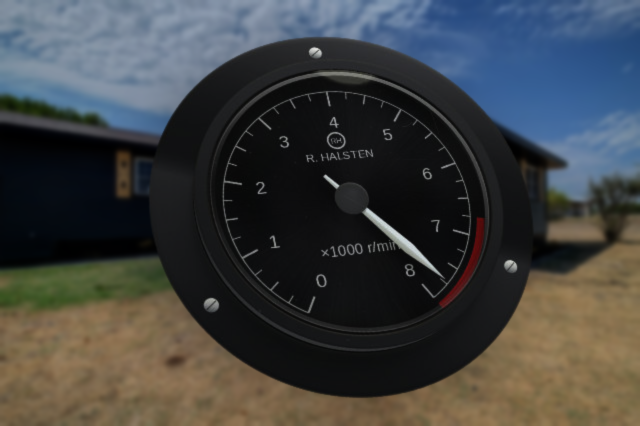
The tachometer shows 7750 rpm
